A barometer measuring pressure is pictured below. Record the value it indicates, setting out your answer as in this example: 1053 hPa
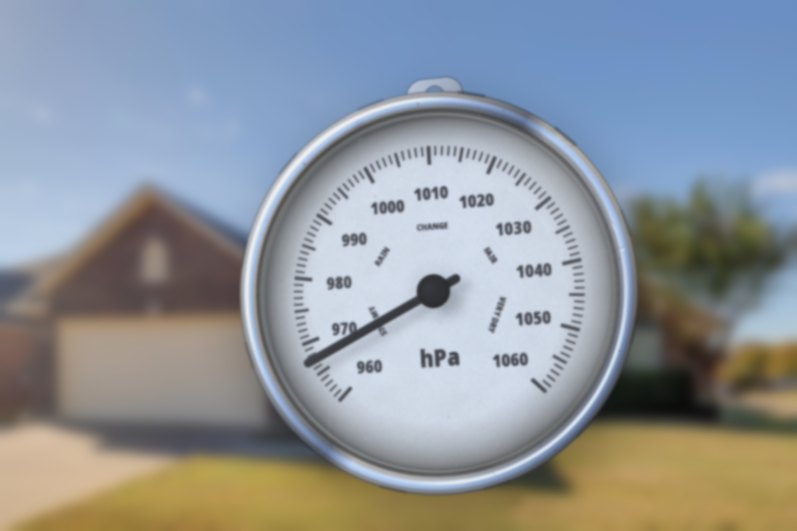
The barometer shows 967 hPa
